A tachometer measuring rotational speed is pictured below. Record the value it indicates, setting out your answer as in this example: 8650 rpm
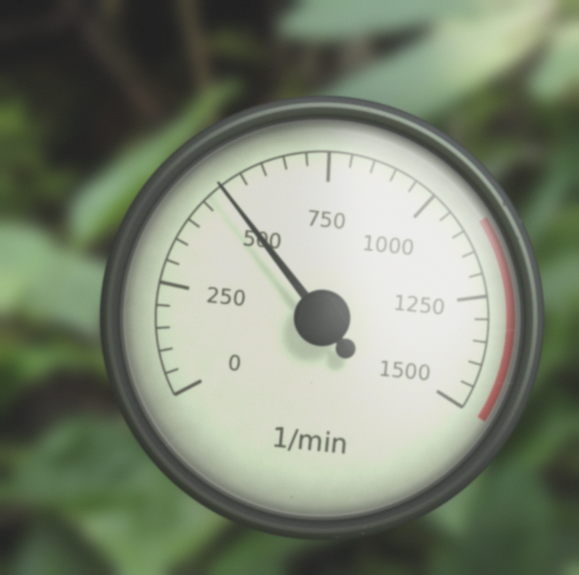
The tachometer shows 500 rpm
